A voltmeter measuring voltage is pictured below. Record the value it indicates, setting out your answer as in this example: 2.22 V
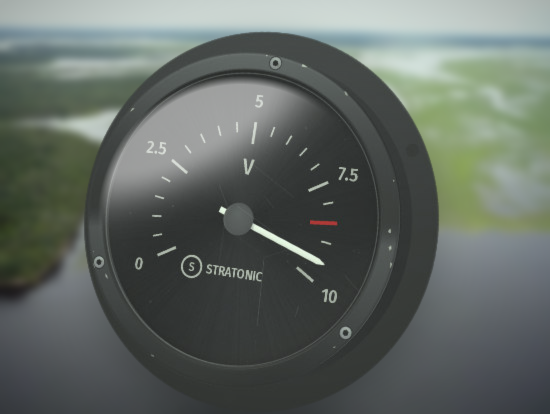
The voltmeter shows 9.5 V
